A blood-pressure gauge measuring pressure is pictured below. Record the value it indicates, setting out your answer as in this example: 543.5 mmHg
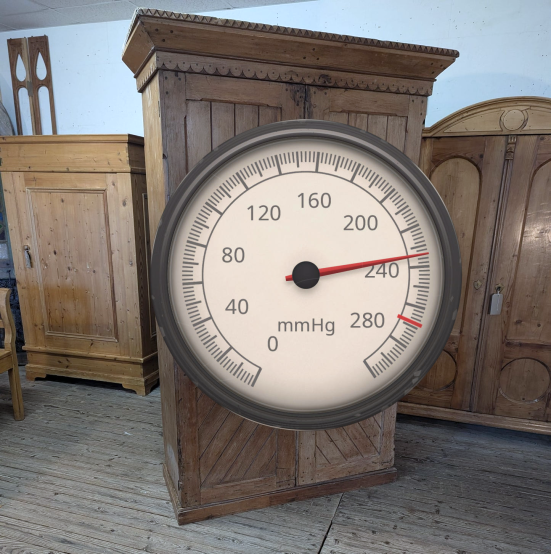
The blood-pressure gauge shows 234 mmHg
